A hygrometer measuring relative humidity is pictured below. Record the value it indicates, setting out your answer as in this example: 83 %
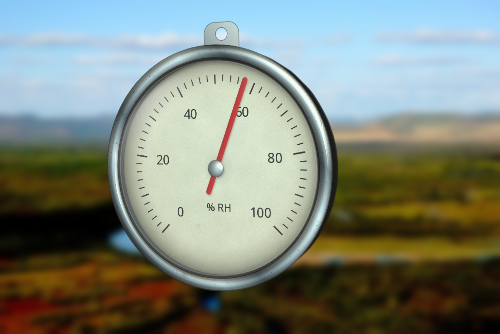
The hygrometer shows 58 %
